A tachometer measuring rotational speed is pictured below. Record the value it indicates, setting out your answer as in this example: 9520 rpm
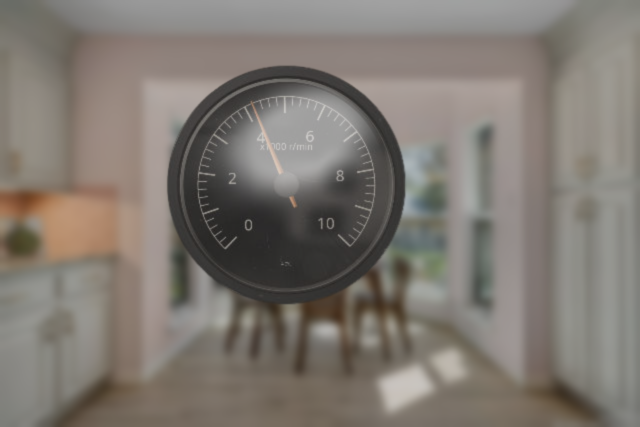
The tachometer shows 4200 rpm
